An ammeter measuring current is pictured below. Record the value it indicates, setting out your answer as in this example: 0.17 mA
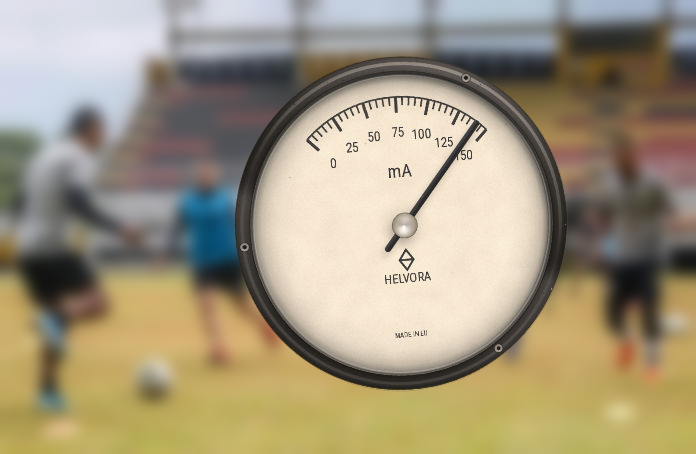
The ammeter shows 140 mA
